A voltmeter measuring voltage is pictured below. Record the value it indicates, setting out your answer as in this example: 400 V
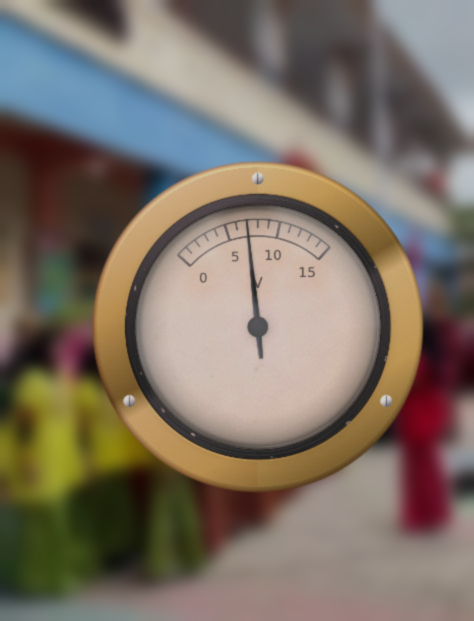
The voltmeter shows 7 V
